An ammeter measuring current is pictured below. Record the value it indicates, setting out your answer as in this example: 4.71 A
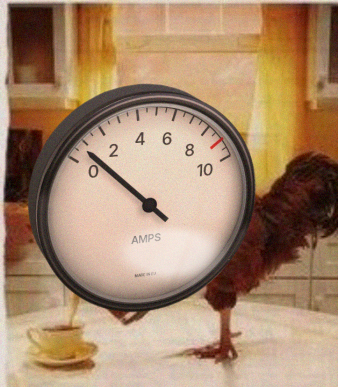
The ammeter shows 0.75 A
